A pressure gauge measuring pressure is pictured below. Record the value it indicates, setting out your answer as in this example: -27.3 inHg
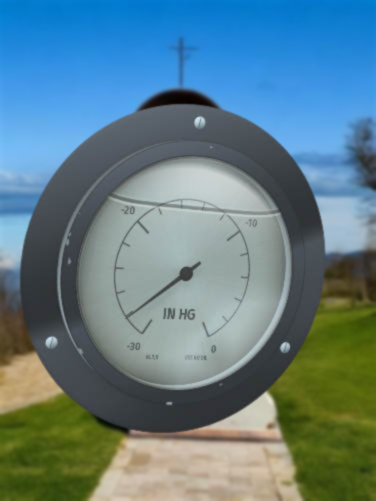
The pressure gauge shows -28 inHg
